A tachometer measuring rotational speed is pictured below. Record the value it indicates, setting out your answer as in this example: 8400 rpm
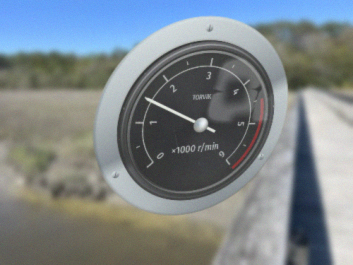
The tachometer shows 1500 rpm
